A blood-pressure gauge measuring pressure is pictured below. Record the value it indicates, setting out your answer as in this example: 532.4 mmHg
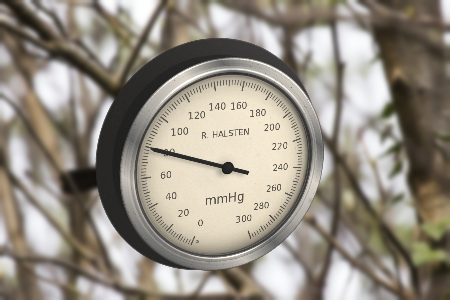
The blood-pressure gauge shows 80 mmHg
